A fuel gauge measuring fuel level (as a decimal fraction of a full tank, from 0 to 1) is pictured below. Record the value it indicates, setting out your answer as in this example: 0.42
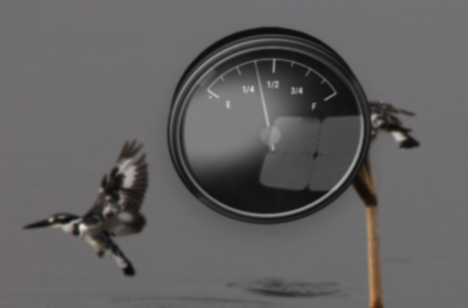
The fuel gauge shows 0.375
